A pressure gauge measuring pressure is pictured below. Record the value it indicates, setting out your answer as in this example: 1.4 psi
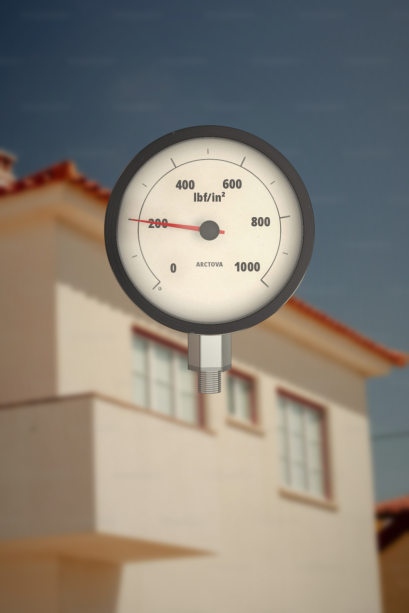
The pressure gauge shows 200 psi
